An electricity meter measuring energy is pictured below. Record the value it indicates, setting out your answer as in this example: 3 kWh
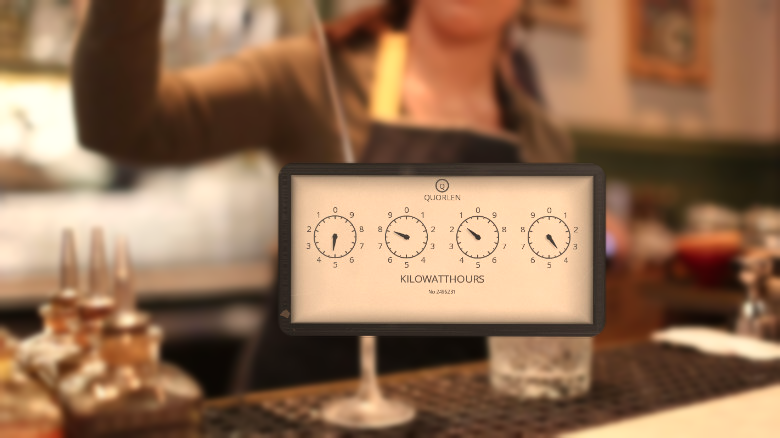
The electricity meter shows 4814 kWh
